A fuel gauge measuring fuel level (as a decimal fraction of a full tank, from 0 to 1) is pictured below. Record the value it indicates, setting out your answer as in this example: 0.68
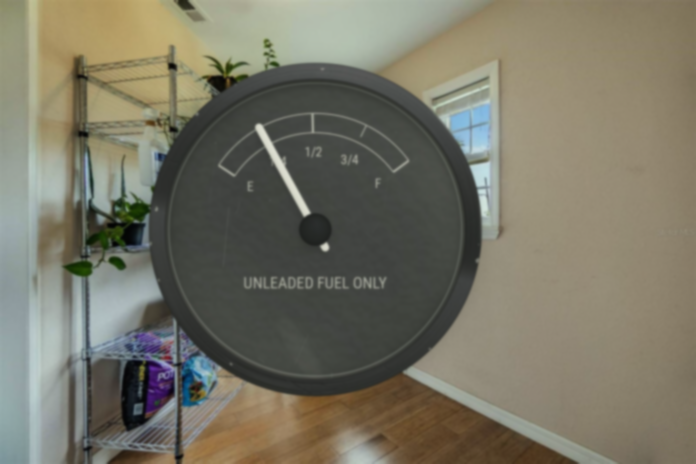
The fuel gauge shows 0.25
